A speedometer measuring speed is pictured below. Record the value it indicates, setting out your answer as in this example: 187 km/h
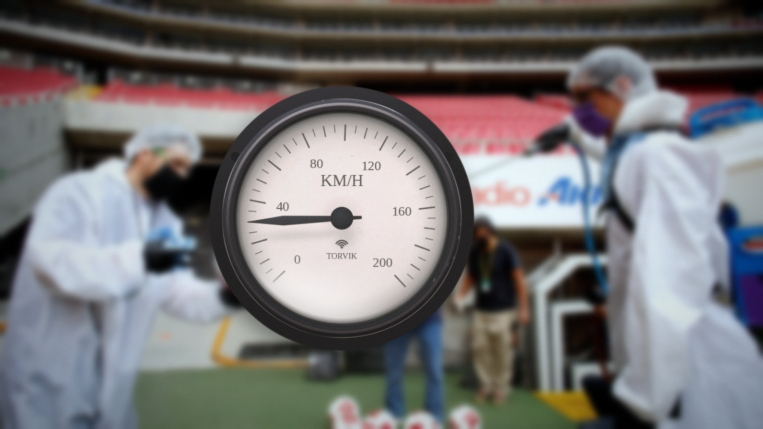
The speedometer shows 30 km/h
